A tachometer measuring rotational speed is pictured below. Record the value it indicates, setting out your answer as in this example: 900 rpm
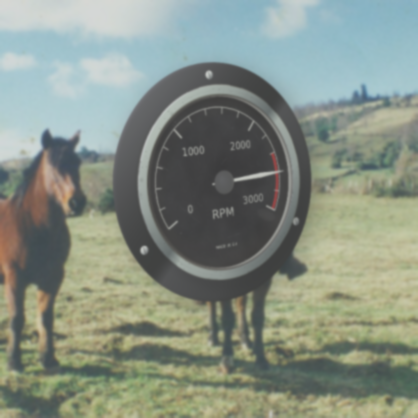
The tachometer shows 2600 rpm
